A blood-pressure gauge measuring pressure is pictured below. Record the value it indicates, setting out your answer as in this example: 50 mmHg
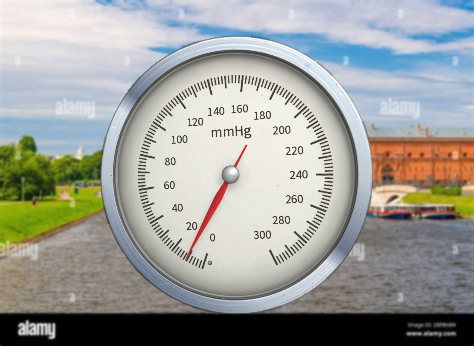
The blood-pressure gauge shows 10 mmHg
